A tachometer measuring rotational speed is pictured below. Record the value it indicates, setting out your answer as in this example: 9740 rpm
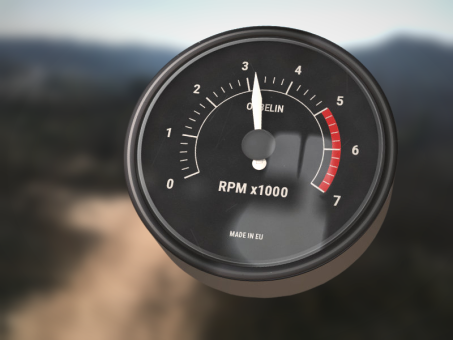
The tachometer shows 3200 rpm
